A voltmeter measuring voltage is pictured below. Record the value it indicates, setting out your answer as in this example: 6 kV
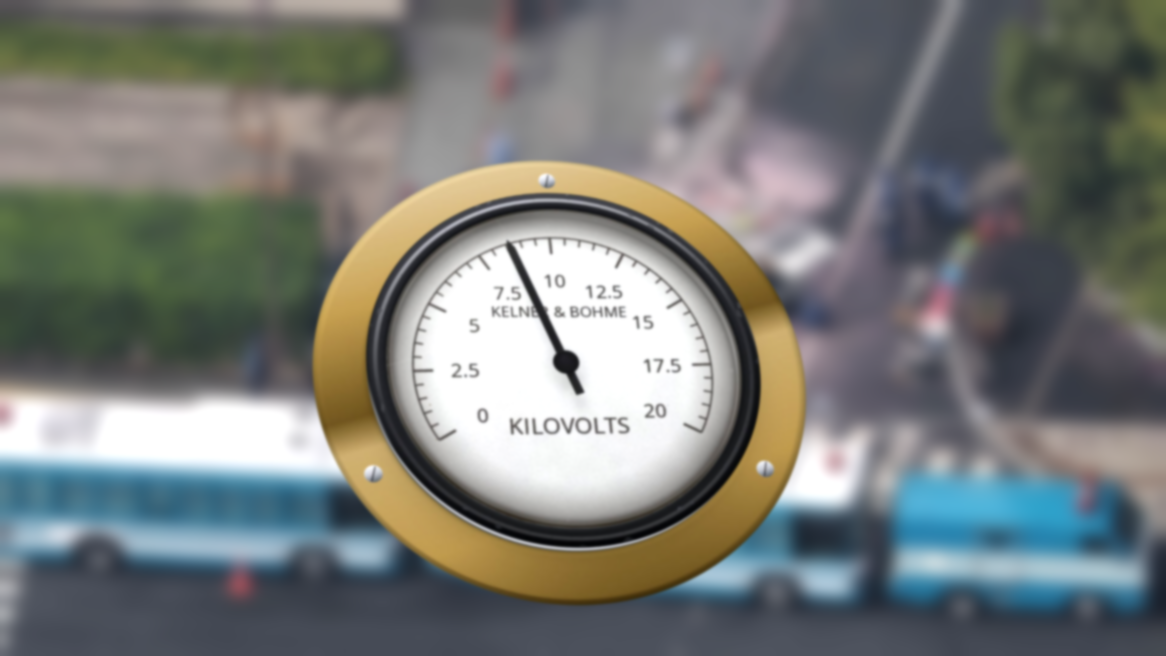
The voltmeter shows 8.5 kV
